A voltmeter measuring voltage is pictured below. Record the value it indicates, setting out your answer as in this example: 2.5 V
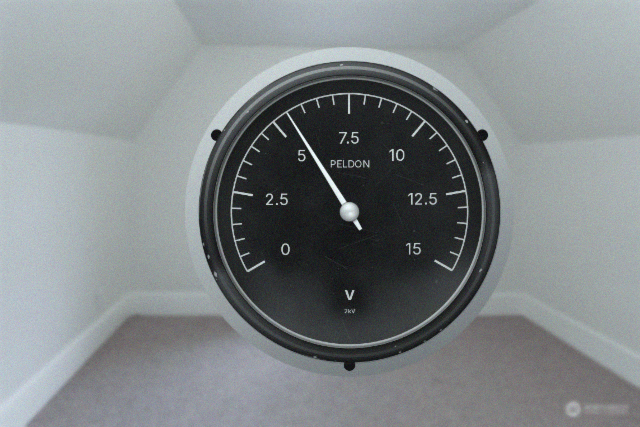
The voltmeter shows 5.5 V
